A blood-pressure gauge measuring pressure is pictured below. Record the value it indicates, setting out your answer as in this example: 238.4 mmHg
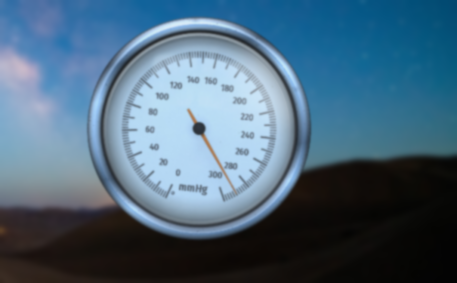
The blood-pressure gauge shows 290 mmHg
